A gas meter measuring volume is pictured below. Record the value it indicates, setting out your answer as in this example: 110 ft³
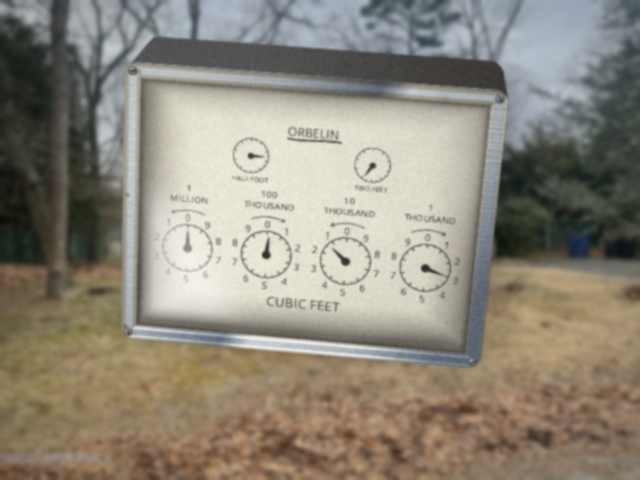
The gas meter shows 1300 ft³
